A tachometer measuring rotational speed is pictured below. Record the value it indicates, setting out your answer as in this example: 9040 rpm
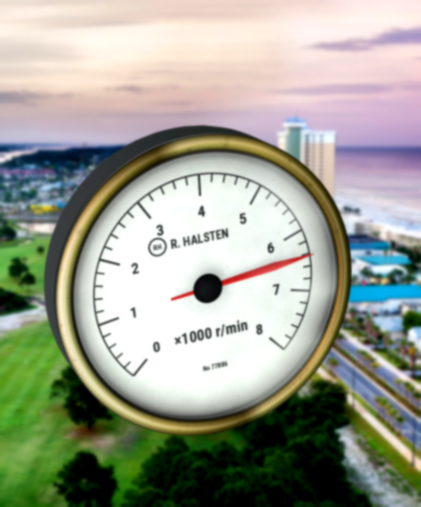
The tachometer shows 6400 rpm
